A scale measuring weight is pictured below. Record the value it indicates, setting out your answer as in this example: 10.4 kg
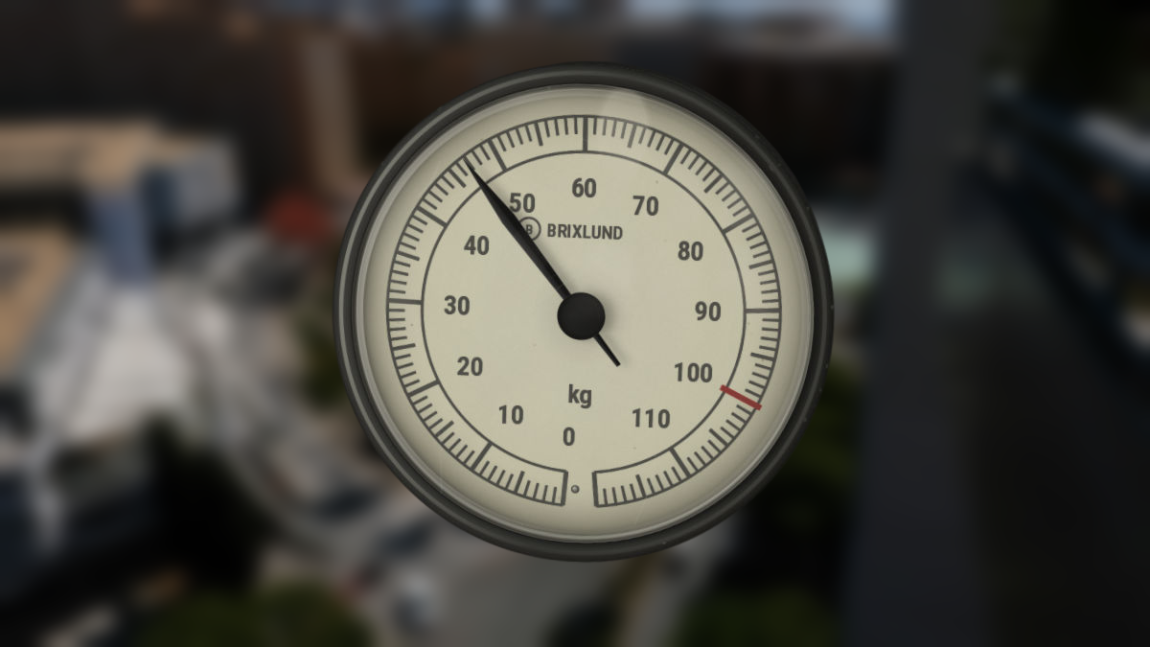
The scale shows 47 kg
